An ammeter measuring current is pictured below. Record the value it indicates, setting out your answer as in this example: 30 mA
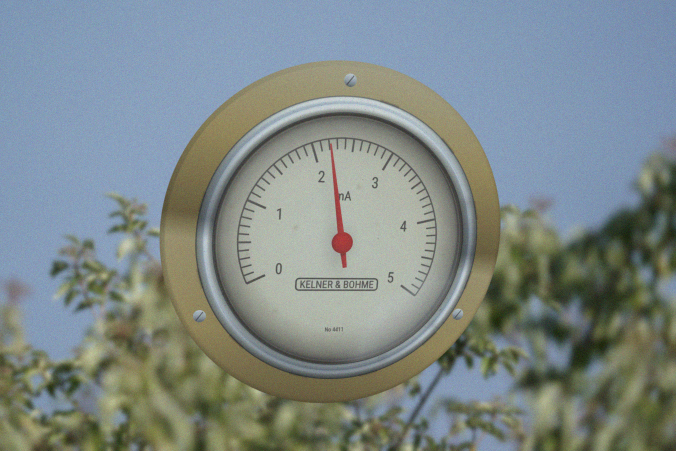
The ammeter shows 2.2 mA
